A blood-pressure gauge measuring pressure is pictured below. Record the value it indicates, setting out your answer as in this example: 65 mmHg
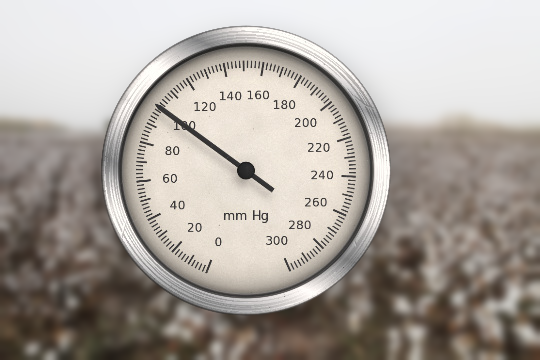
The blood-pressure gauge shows 100 mmHg
